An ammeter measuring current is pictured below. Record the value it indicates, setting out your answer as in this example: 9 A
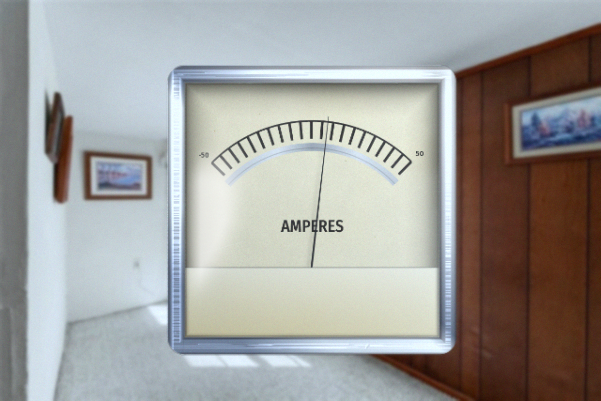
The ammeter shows 7.5 A
